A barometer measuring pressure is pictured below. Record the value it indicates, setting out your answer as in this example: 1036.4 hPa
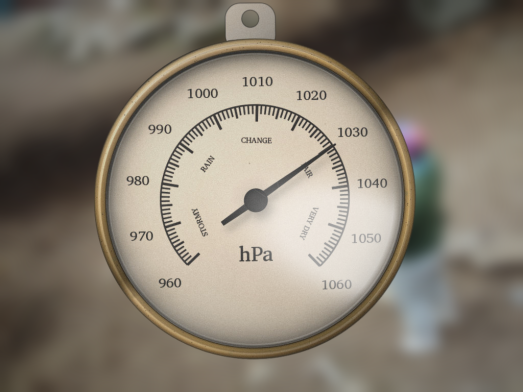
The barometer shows 1030 hPa
